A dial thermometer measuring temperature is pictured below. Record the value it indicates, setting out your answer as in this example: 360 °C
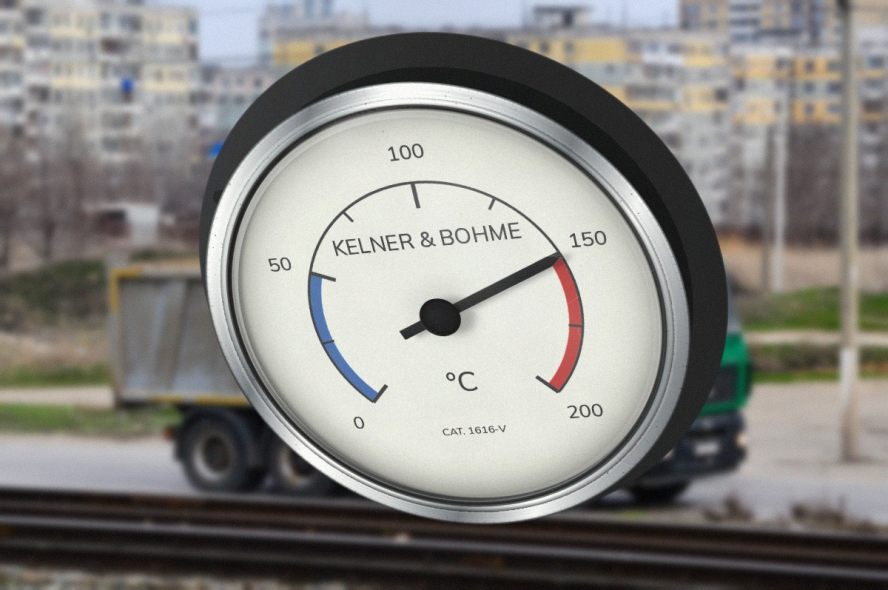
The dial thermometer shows 150 °C
